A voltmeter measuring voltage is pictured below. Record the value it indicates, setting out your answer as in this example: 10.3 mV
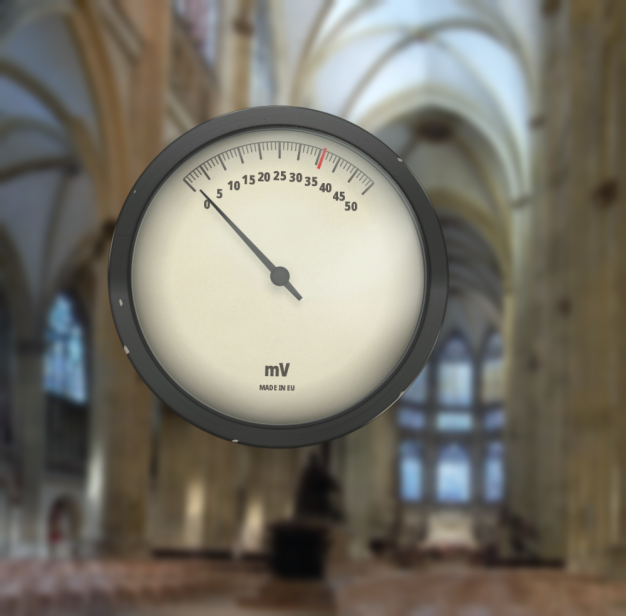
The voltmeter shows 1 mV
